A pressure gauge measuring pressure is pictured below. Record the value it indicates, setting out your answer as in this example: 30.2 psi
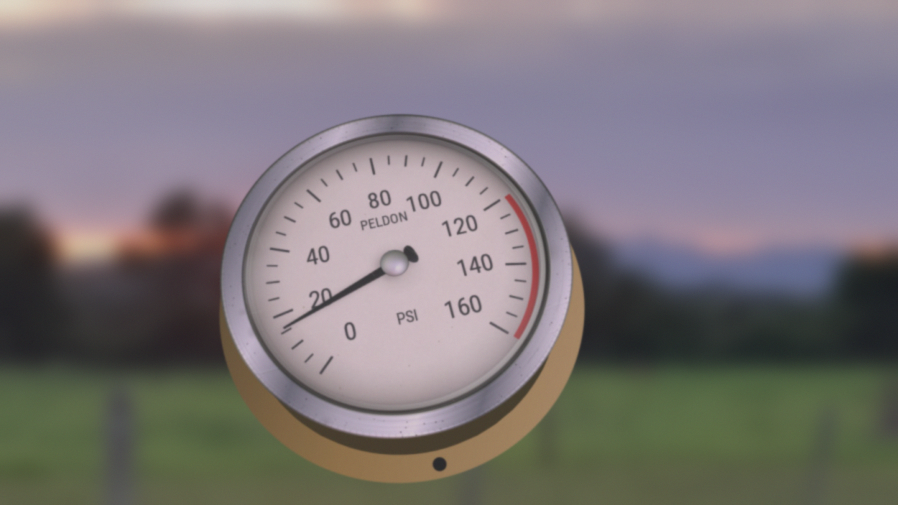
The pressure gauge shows 15 psi
